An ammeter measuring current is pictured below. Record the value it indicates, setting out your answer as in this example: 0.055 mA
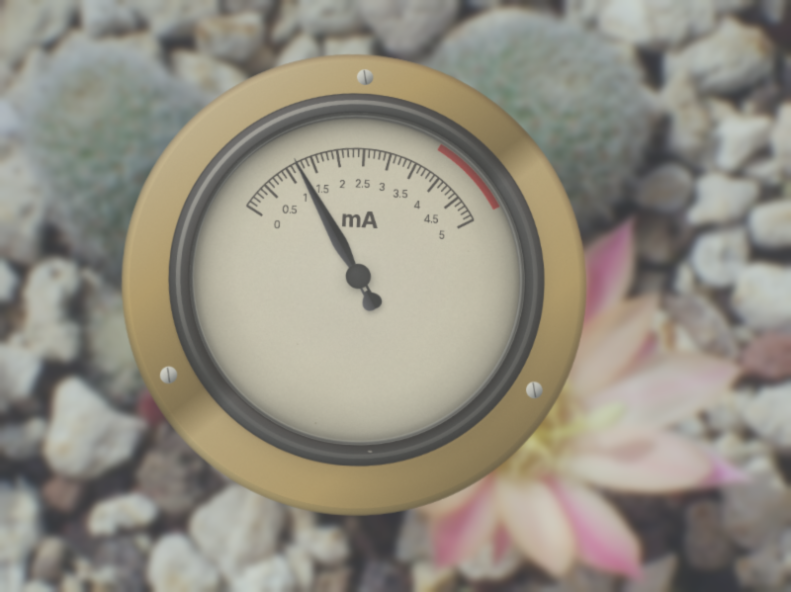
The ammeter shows 1.2 mA
